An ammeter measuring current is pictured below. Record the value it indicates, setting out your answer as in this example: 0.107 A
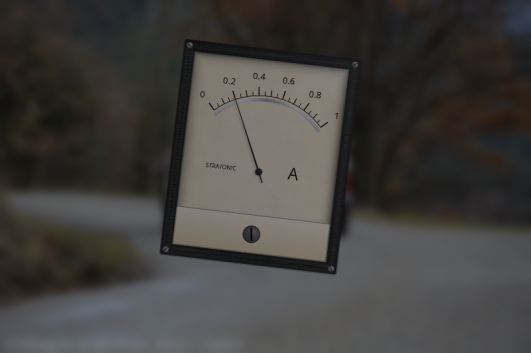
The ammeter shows 0.2 A
